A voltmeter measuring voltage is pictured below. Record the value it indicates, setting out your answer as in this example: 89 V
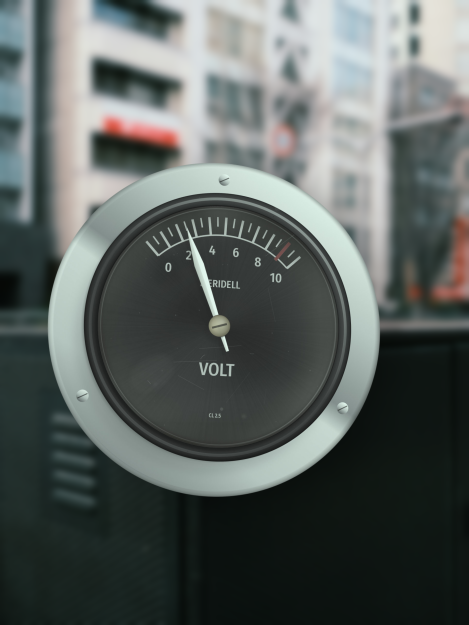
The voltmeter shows 2.5 V
